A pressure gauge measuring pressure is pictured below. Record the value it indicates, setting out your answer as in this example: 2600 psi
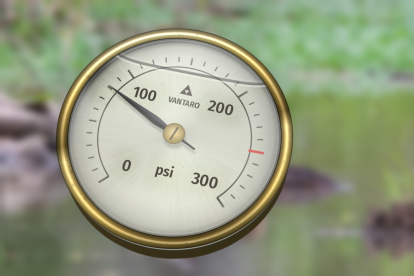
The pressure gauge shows 80 psi
